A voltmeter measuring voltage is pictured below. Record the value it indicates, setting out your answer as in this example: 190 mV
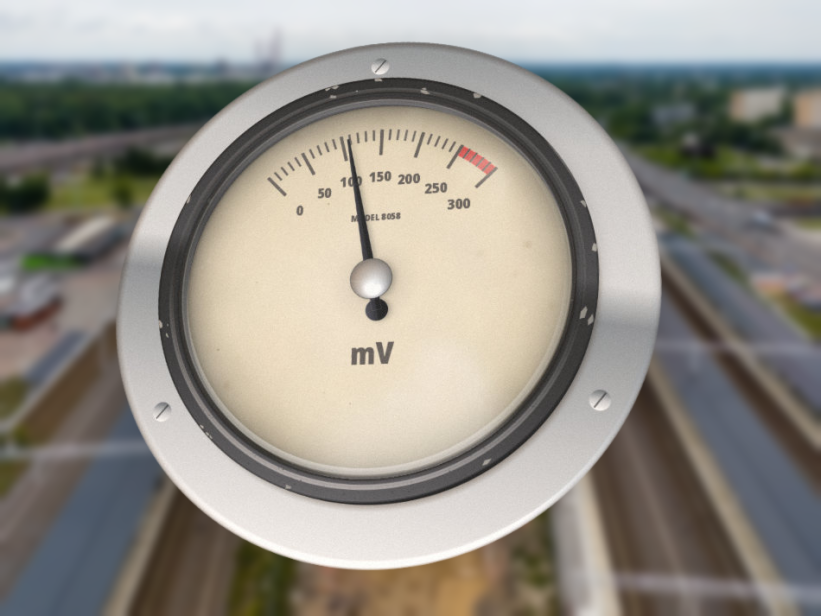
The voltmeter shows 110 mV
